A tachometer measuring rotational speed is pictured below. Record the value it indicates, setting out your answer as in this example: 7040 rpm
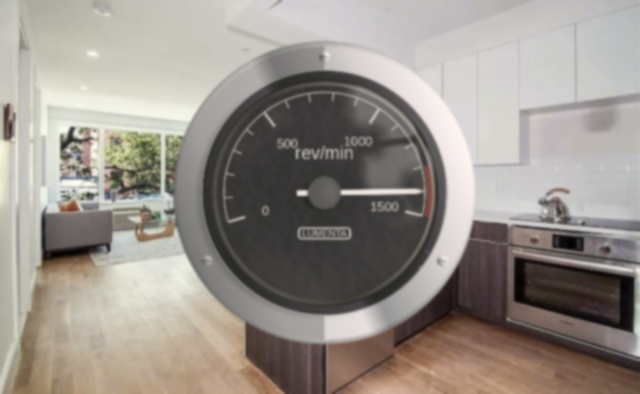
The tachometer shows 1400 rpm
